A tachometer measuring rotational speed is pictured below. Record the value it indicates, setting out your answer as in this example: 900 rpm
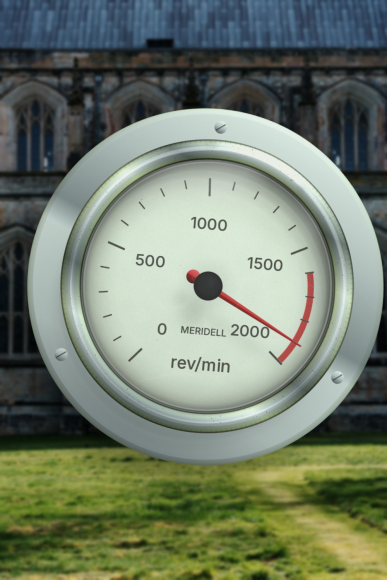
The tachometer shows 1900 rpm
